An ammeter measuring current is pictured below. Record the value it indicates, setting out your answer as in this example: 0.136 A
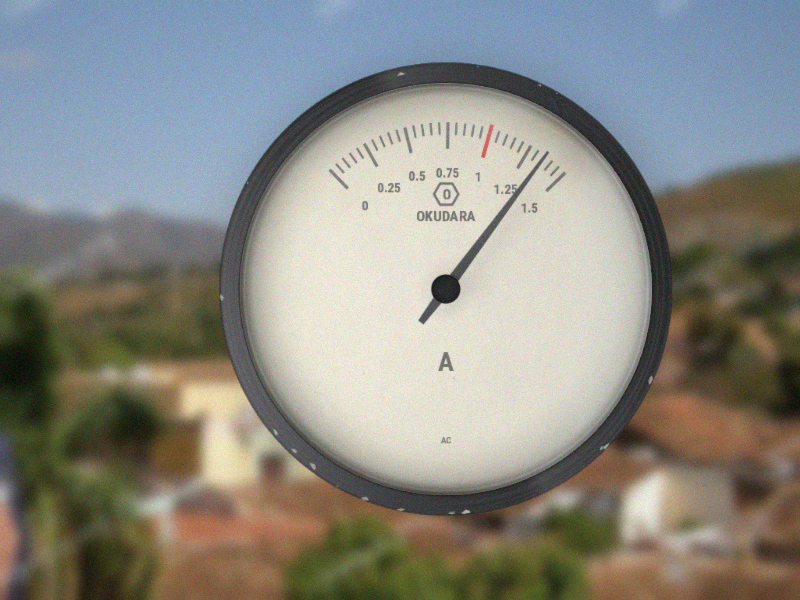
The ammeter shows 1.35 A
